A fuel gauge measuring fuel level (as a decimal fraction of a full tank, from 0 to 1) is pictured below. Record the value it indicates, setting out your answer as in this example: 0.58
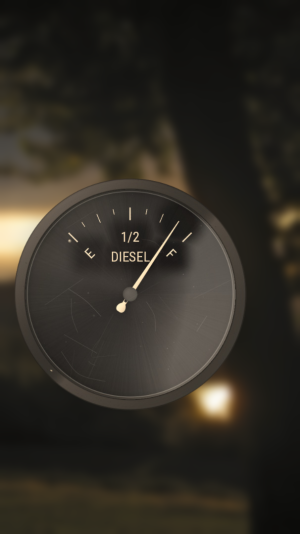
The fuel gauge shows 0.875
